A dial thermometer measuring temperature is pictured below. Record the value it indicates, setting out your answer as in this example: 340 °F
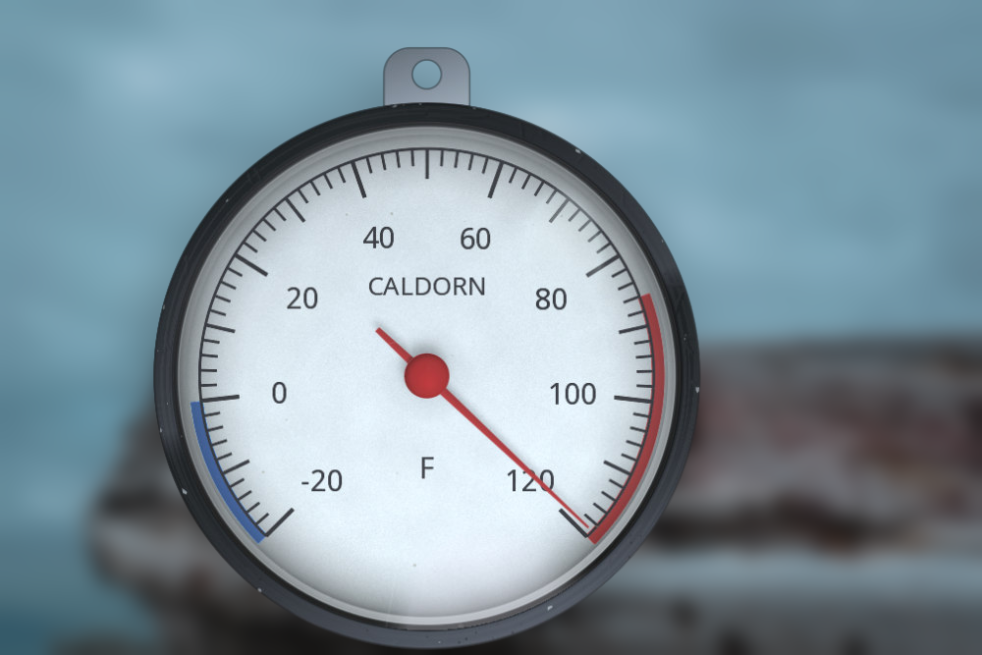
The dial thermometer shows 119 °F
